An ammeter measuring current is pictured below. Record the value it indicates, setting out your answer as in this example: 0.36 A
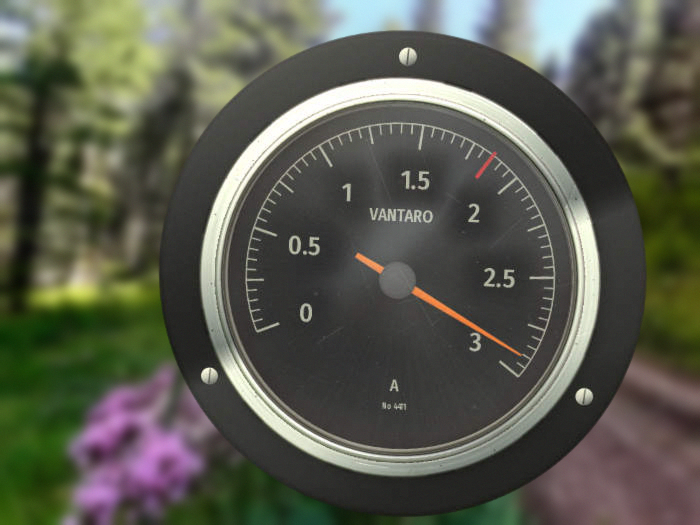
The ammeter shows 2.9 A
